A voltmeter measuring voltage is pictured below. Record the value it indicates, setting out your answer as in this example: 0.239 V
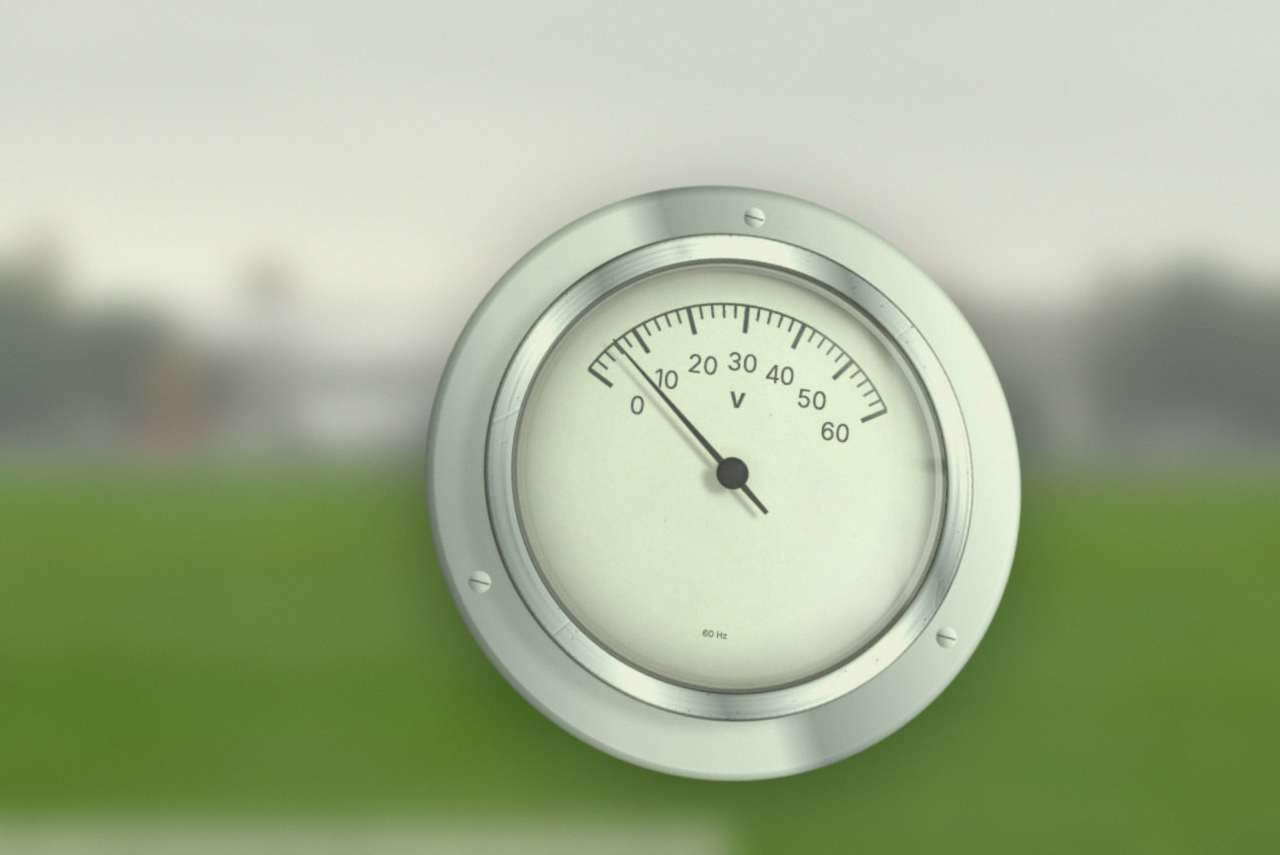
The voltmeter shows 6 V
